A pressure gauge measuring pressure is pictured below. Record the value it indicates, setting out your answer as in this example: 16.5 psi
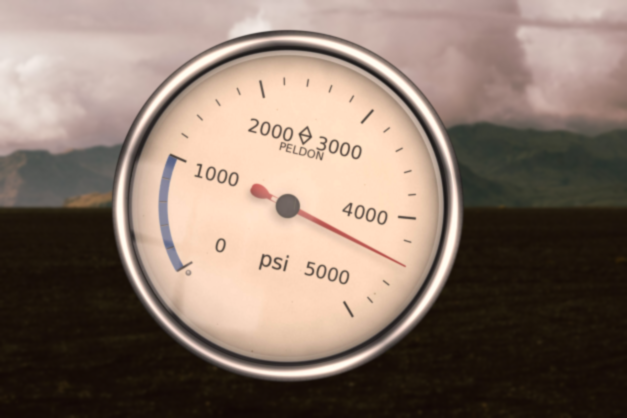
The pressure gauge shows 4400 psi
